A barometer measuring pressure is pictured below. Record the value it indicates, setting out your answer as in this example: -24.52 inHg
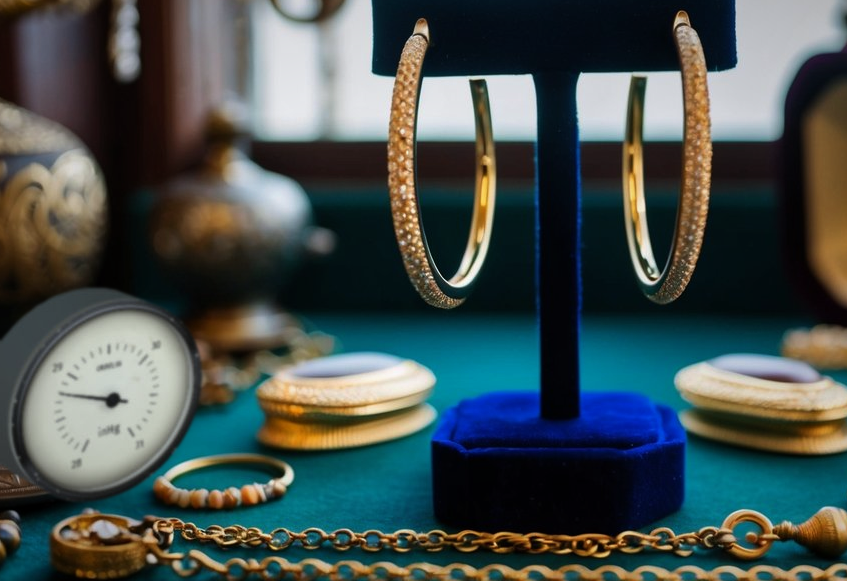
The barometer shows 28.8 inHg
